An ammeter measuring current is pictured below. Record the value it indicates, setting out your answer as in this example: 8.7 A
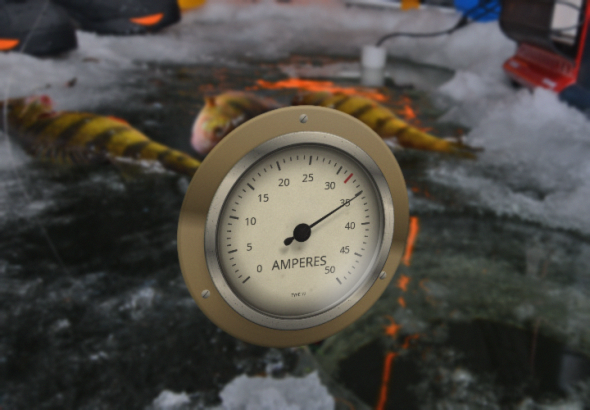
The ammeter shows 35 A
